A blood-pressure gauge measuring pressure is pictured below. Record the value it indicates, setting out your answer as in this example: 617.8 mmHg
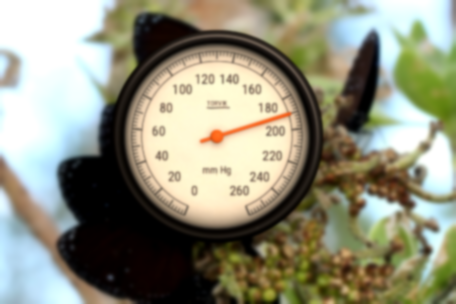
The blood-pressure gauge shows 190 mmHg
